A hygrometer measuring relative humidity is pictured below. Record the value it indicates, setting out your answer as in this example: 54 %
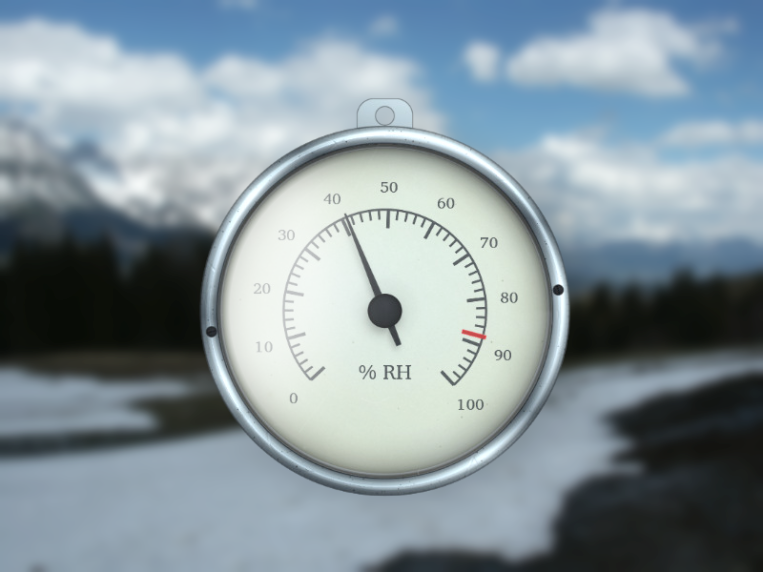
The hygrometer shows 41 %
